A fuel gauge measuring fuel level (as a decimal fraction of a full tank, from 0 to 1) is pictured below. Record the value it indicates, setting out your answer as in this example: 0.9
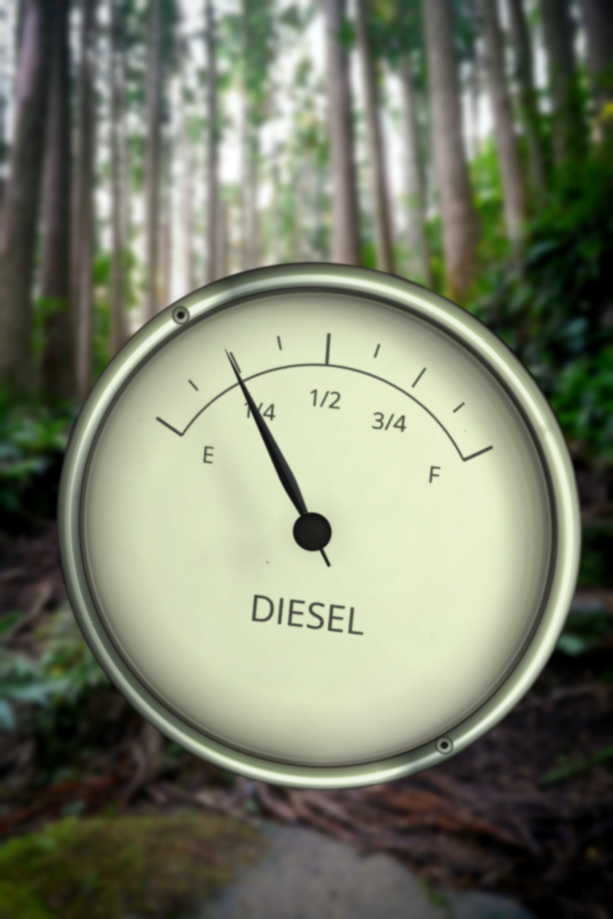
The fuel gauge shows 0.25
